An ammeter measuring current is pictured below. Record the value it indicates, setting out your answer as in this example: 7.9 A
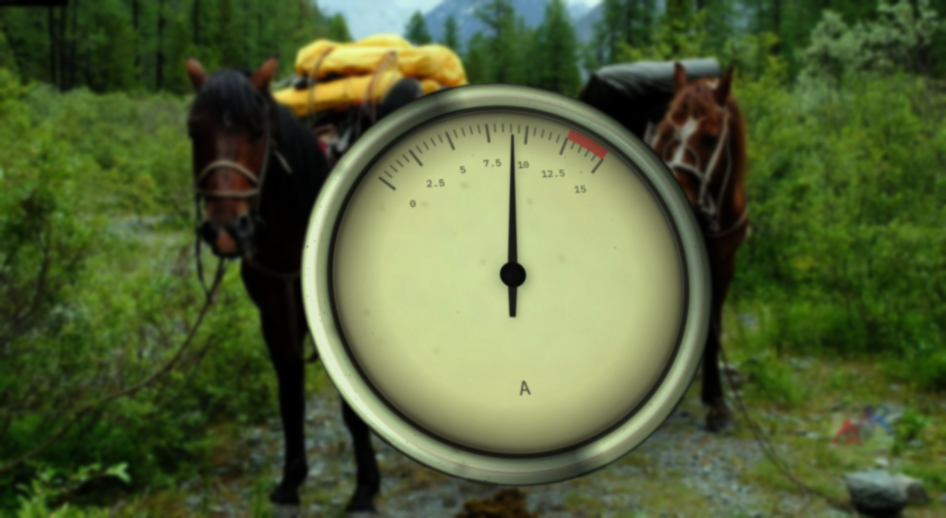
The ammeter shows 9 A
